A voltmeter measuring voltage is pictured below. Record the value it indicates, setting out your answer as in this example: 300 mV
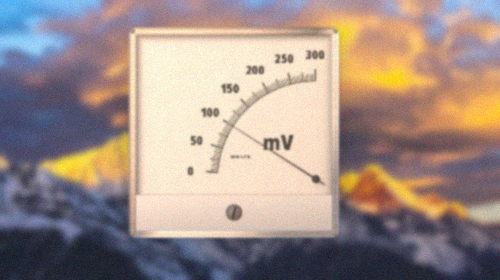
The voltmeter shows 100 mV
